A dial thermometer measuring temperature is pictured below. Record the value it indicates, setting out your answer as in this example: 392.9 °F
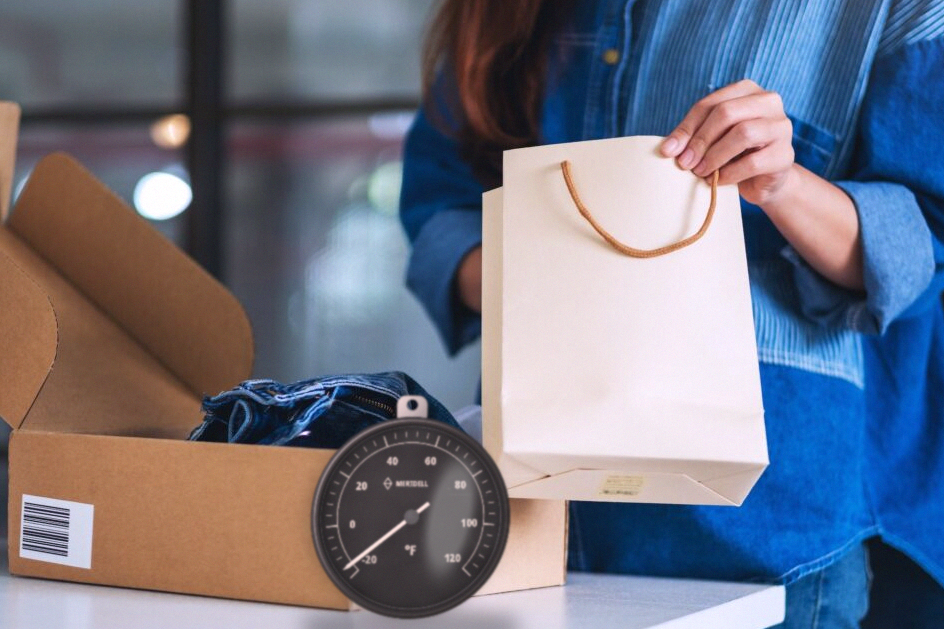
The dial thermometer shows -16 °F
